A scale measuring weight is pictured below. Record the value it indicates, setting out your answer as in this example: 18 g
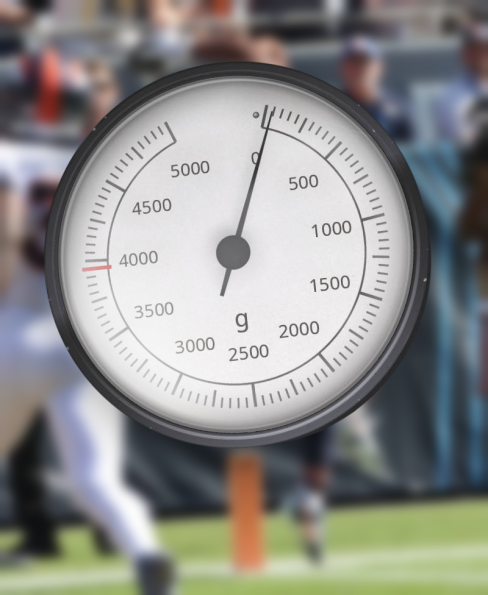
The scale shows 50 g
